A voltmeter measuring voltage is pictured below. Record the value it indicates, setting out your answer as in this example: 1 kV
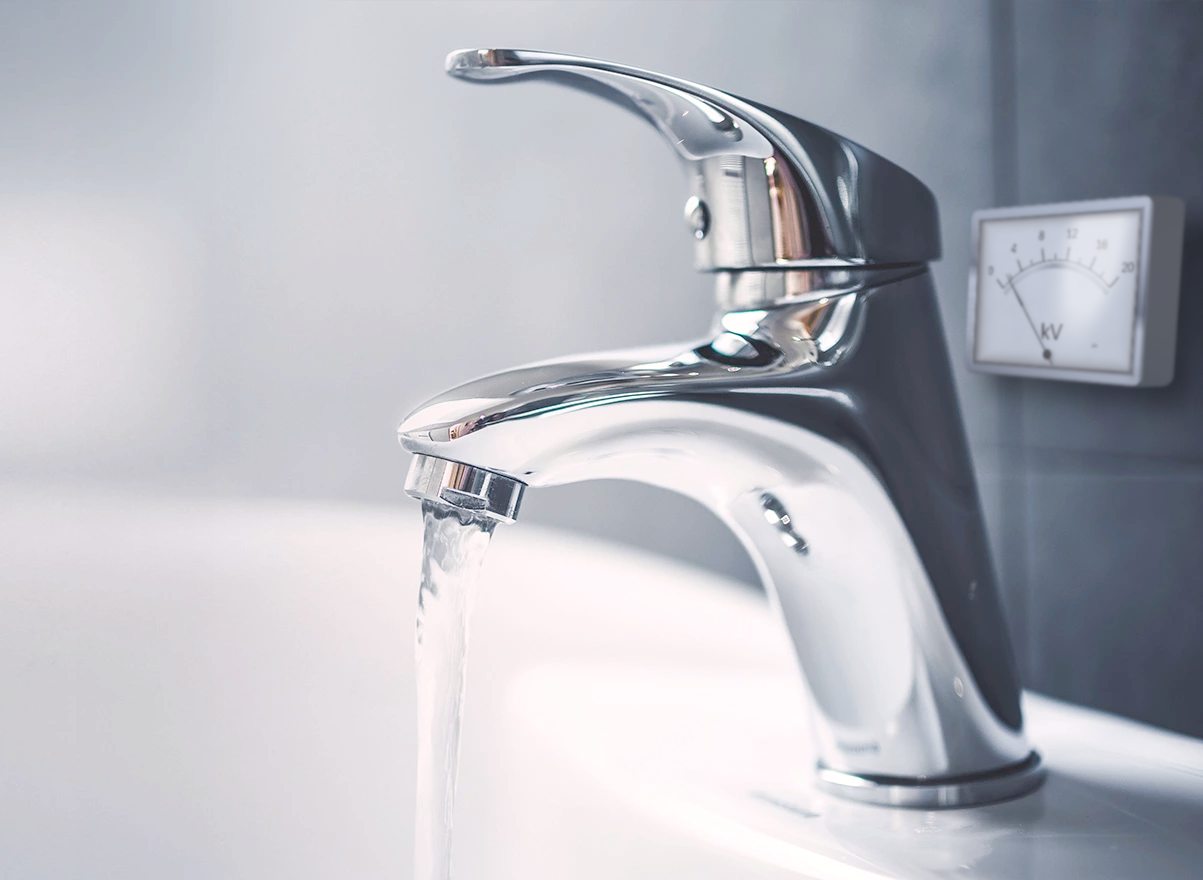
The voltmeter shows 2 kV
